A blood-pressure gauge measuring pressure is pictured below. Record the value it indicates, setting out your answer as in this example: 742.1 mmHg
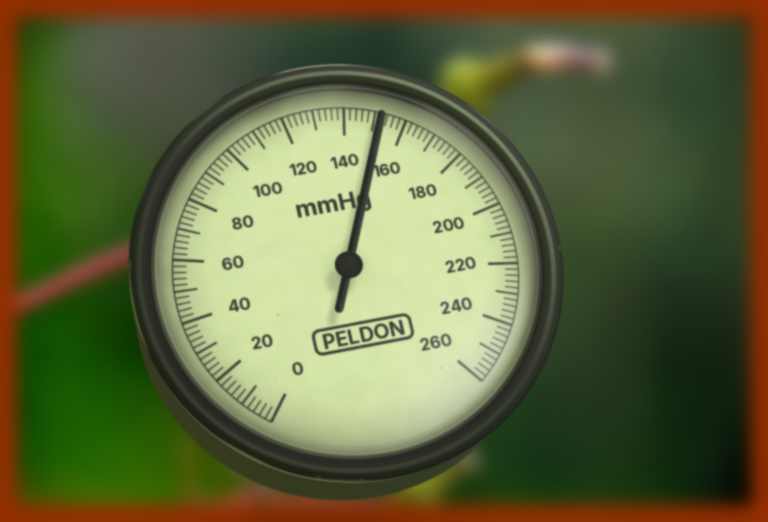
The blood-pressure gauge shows 152 mmHg
